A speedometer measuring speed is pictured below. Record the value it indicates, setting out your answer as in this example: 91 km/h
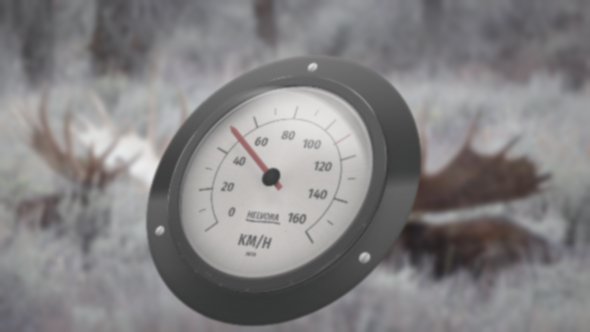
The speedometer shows 50 km/h
